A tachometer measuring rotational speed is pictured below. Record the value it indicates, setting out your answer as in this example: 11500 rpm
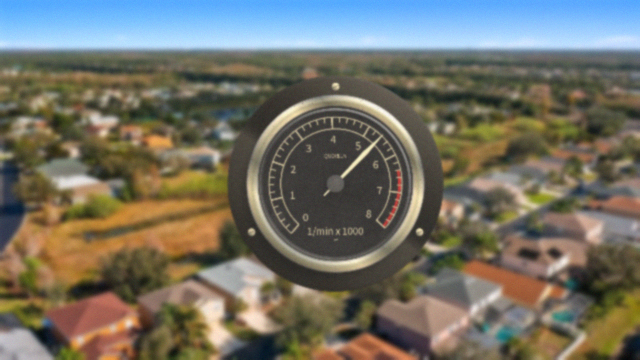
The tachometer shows 5400 rpm
